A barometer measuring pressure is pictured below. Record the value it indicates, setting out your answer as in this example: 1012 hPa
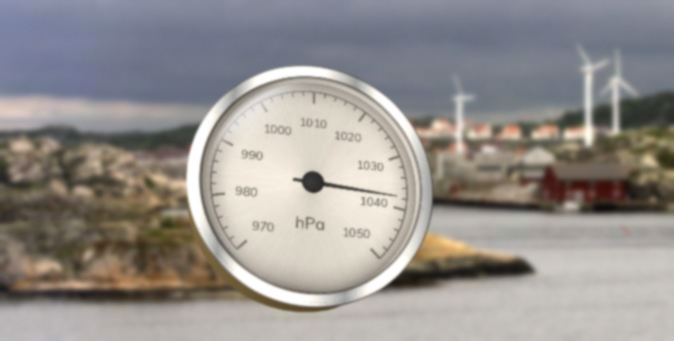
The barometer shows 1038 hPa
